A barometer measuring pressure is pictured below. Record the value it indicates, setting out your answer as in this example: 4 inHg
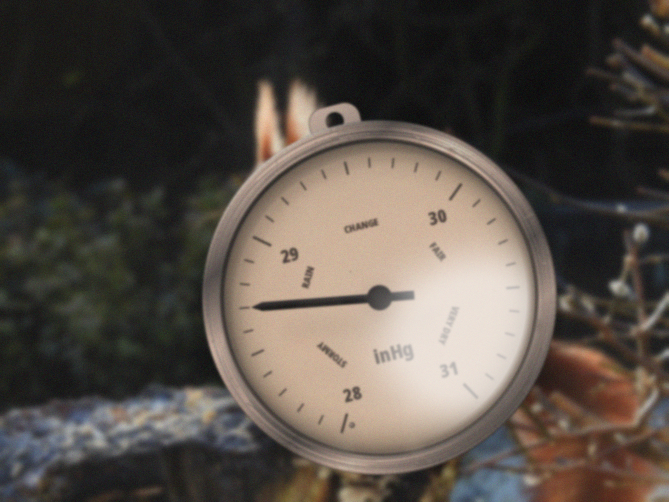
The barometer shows 28.7 inHg
